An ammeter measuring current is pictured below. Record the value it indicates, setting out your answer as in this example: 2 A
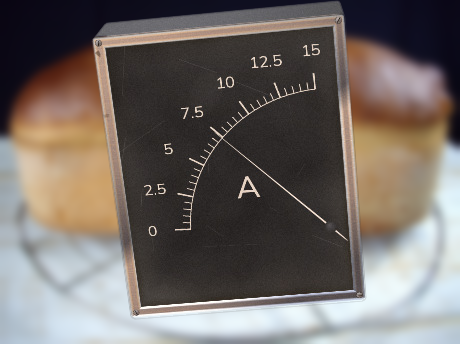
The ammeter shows 7.5 A
